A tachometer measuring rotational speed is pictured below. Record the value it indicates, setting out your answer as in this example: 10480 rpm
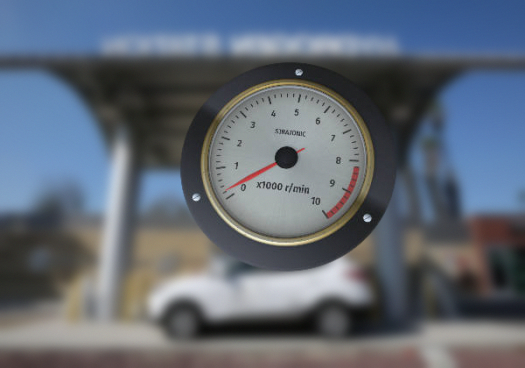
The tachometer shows 200 rpm
